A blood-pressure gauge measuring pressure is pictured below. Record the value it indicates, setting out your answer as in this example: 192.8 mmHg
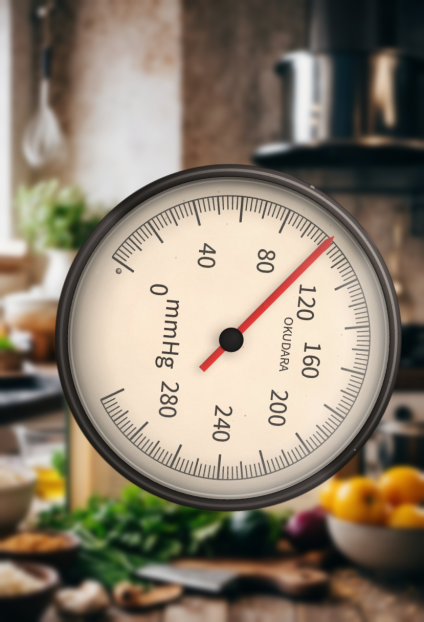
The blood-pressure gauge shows 100 mmHg
